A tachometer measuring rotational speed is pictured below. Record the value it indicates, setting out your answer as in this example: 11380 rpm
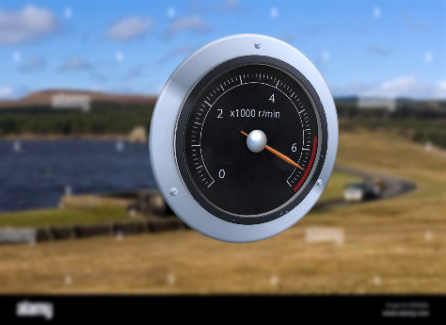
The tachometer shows 6500 rpm
